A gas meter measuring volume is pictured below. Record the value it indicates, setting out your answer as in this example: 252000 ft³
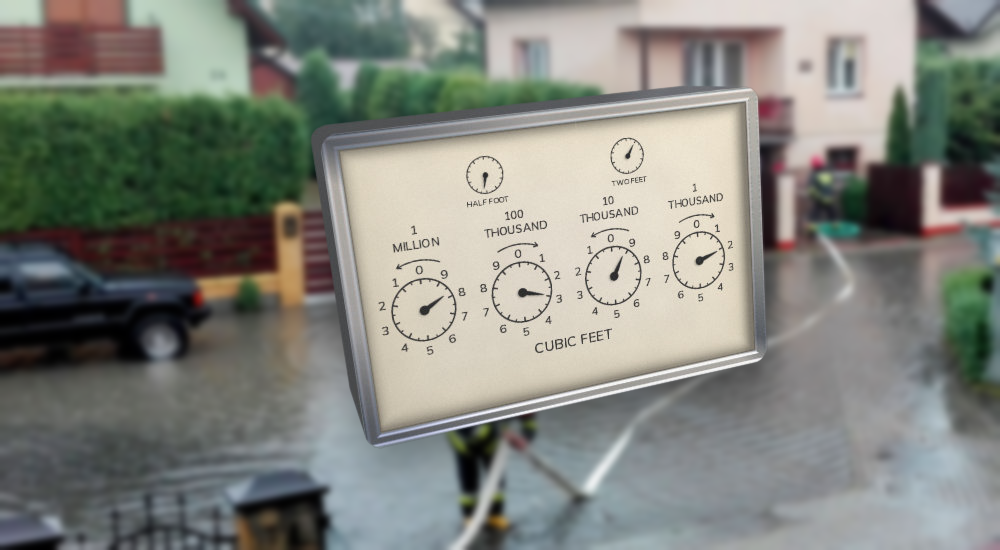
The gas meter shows 829200 ft³
